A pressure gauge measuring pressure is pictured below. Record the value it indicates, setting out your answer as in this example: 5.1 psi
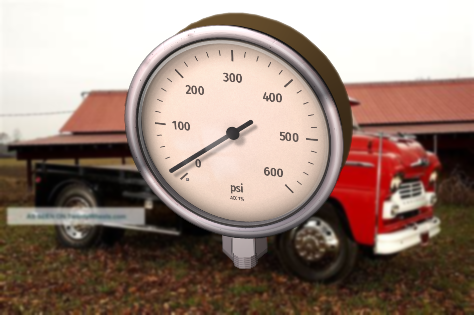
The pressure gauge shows 20 psi
